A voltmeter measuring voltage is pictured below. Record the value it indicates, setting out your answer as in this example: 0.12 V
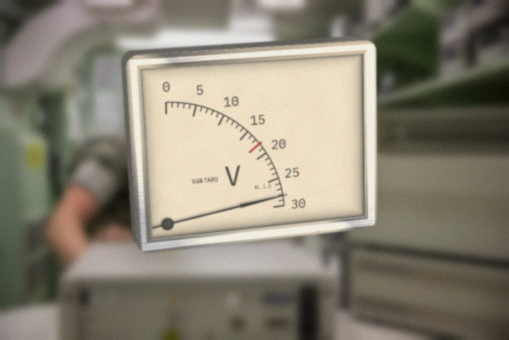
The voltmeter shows 28 V
